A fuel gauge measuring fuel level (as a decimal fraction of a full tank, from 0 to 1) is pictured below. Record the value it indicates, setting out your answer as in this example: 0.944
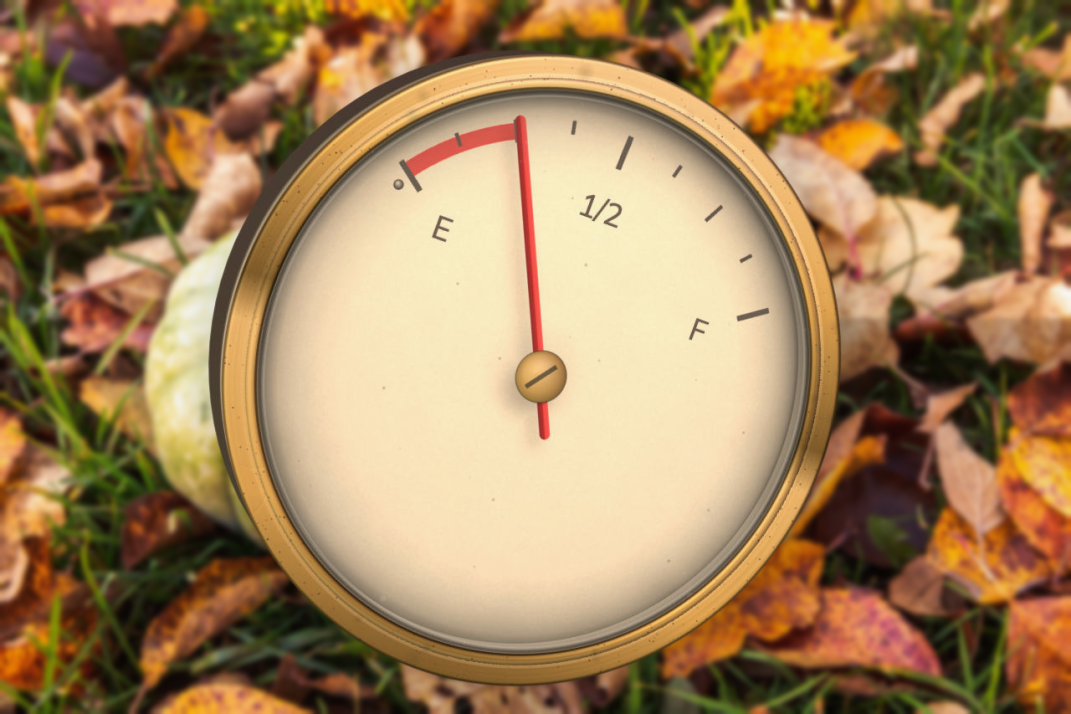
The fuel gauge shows 0.25
